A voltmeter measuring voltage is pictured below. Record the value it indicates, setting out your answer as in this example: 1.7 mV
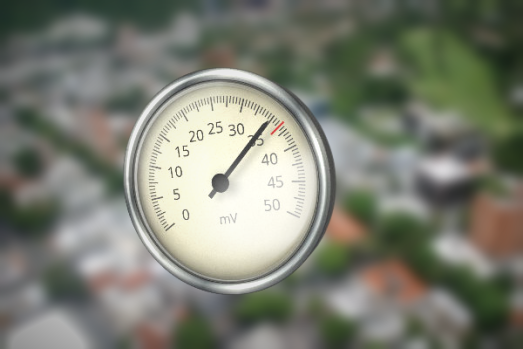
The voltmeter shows 35 mV
